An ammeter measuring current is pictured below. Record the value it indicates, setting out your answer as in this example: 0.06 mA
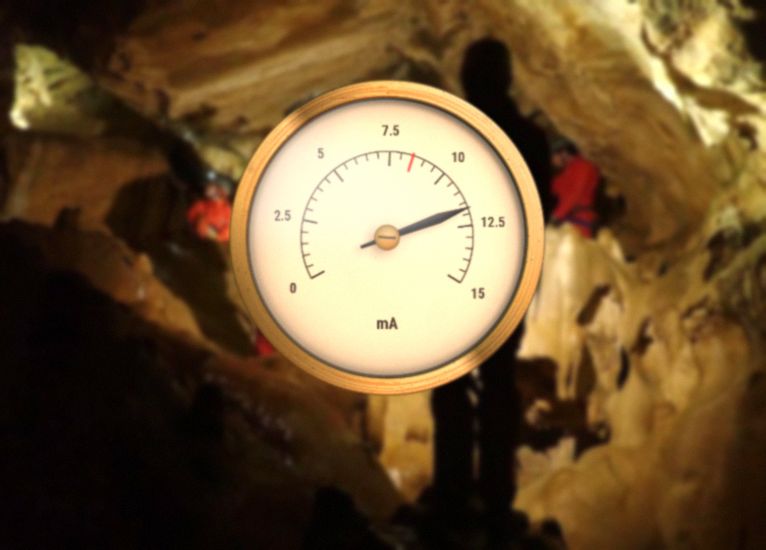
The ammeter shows 11.75 mA
